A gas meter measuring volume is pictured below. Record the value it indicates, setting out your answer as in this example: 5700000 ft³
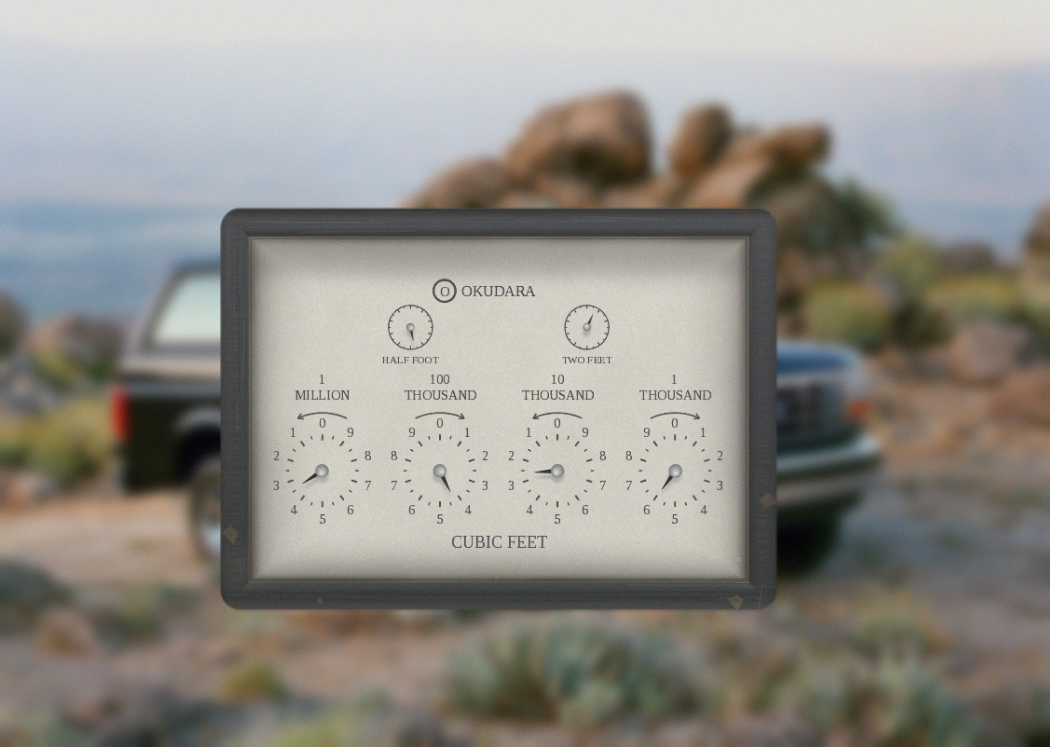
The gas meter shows 342600 ft³
